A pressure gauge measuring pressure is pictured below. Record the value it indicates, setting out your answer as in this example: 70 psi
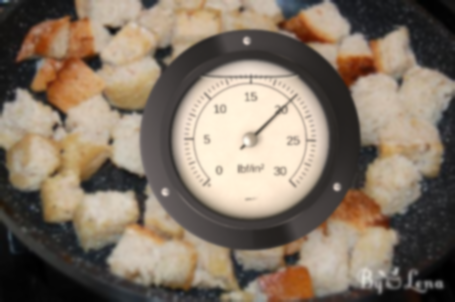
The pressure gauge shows 20 psi
